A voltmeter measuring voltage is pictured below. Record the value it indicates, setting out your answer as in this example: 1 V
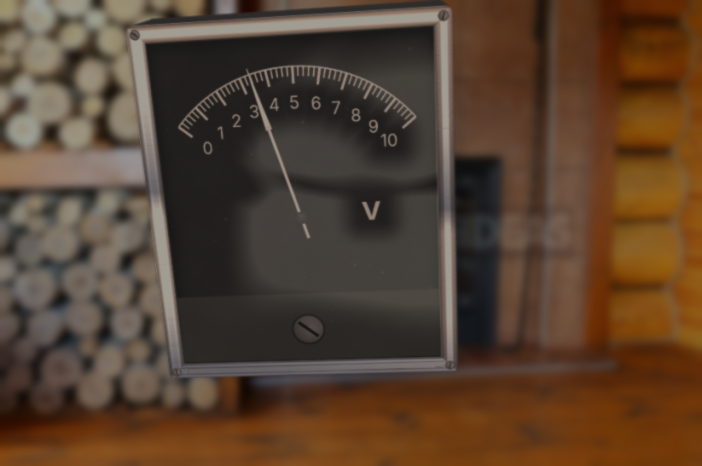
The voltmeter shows 3.4 V
